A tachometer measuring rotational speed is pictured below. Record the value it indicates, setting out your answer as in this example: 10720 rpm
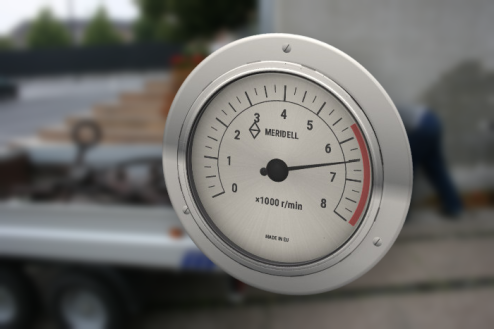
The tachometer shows 6500 rpm
